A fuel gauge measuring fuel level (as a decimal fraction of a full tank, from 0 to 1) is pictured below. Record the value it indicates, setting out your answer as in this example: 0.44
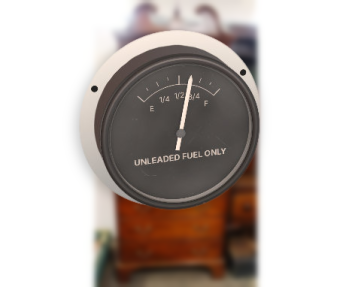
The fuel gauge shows 0.625
